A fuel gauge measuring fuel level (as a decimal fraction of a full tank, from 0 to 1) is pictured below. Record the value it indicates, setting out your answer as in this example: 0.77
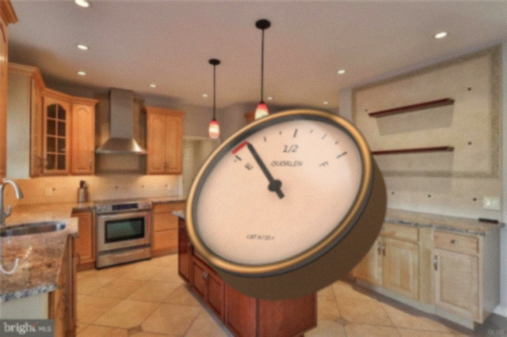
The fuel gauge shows 0.125
